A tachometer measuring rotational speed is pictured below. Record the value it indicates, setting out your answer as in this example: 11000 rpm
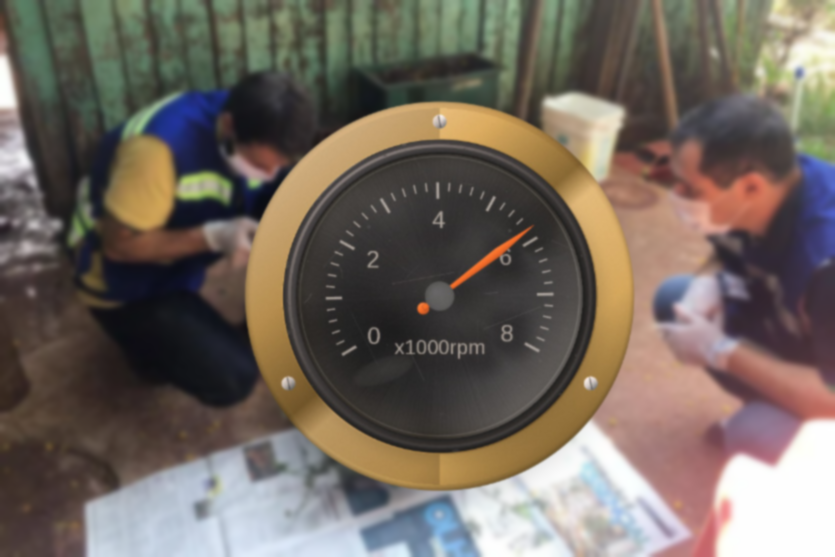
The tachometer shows 5800 rpm
